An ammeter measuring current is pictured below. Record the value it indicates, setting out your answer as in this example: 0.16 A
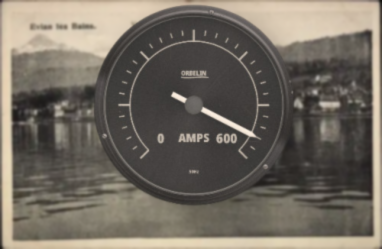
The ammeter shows 560 A
